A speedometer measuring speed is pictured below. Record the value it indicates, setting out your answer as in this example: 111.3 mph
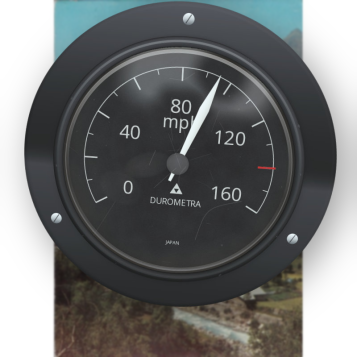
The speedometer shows 95 mph
